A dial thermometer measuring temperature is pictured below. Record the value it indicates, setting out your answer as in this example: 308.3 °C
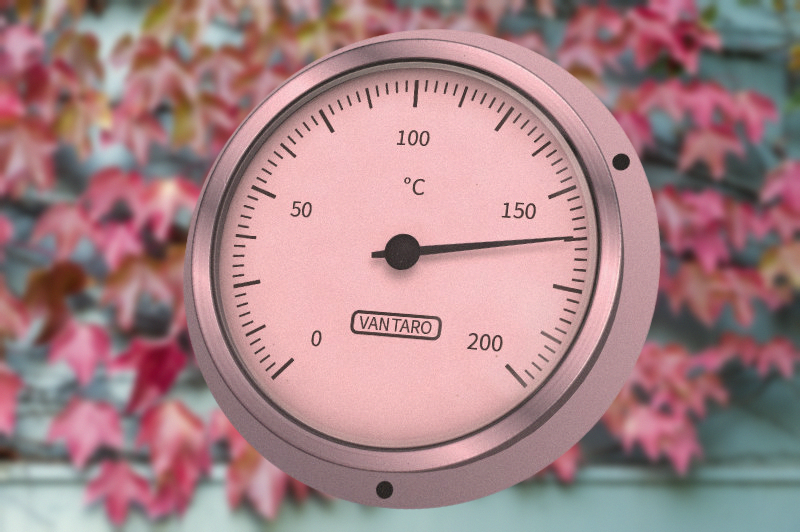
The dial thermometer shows 162.5 °C
